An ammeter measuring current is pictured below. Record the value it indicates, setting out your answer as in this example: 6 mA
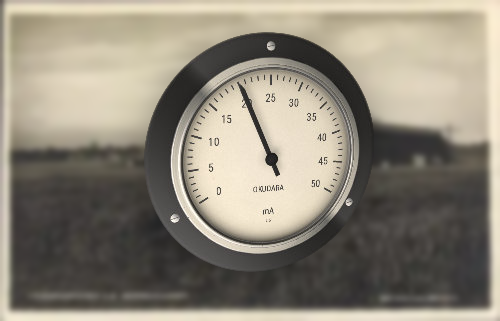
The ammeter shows 20 mA
